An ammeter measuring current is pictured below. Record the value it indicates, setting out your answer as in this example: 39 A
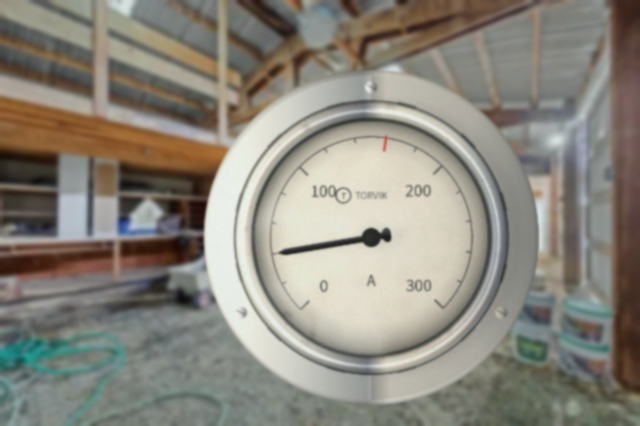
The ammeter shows 40 A
